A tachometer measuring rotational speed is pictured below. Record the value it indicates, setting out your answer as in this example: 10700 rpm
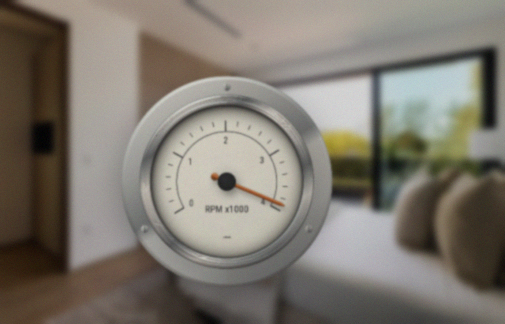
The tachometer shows 3900 rpm
